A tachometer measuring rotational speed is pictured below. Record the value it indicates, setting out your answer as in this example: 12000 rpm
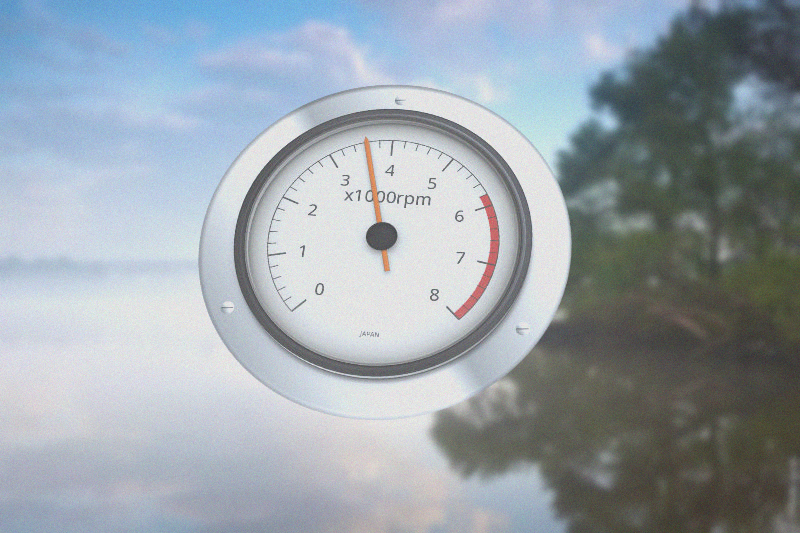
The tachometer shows 3600 rpm
